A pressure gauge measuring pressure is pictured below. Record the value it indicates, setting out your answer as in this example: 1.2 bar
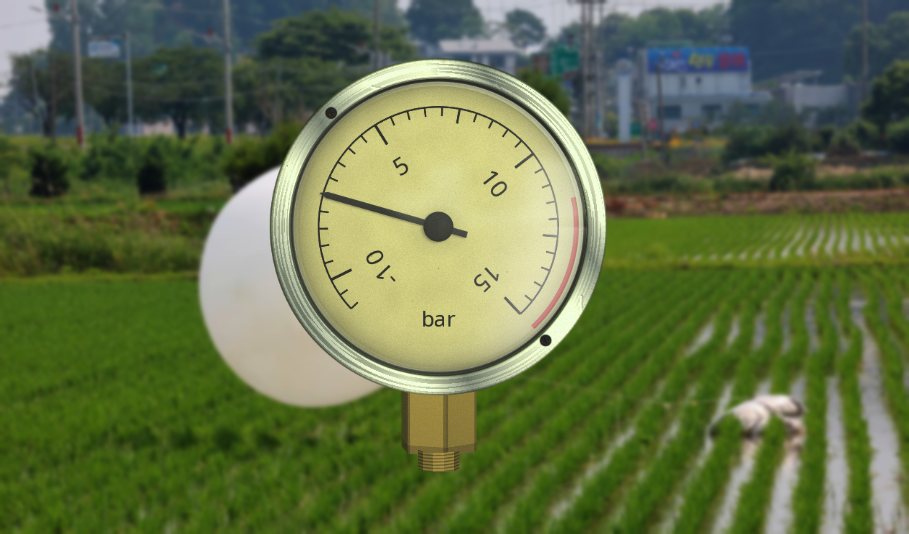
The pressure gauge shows 2.5 bar
